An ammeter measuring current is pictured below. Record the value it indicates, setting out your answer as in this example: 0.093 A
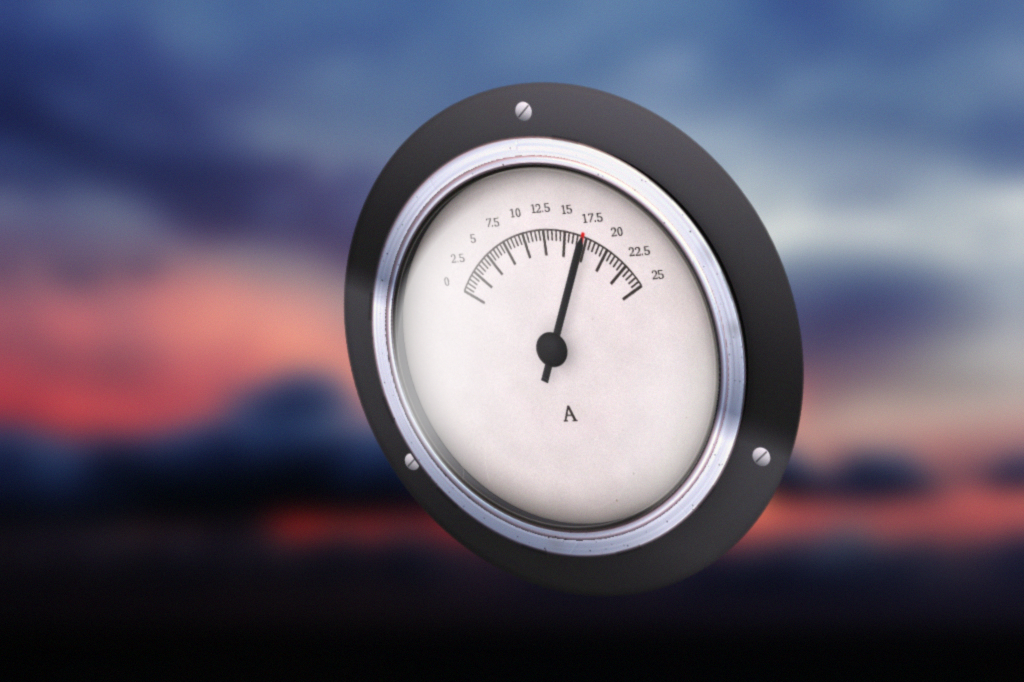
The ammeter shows 17.5 A
